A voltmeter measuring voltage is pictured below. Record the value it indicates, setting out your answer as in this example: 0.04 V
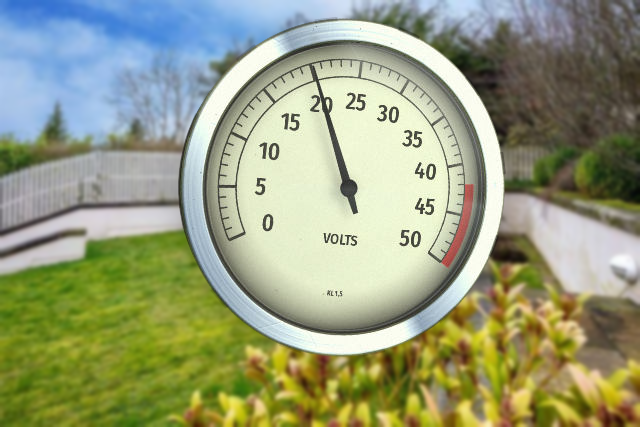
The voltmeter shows 20 V
